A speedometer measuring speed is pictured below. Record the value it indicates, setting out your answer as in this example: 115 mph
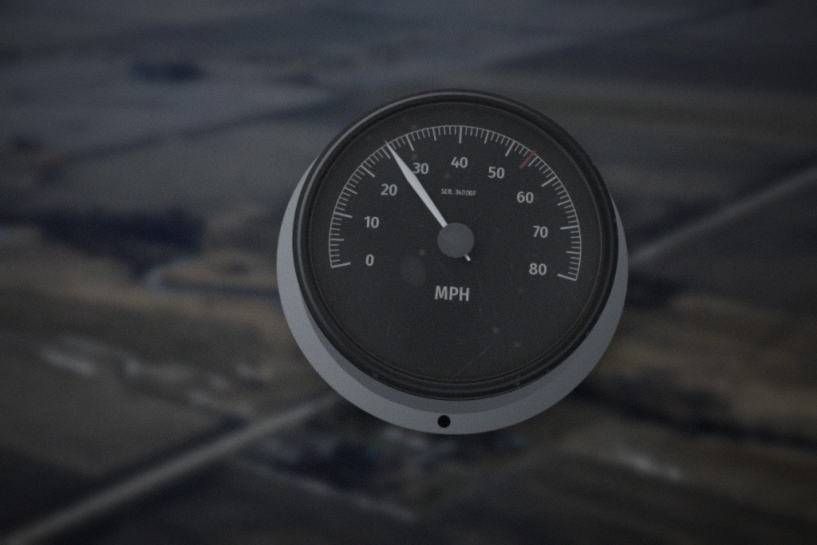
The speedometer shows 26 mph
